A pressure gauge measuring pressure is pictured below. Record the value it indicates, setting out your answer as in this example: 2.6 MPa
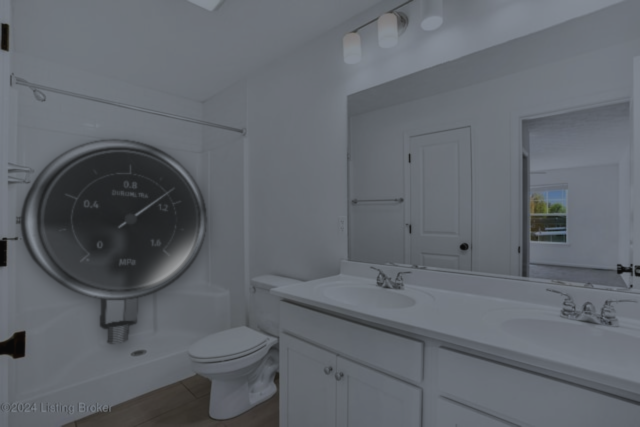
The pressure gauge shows 1.1 MPa
